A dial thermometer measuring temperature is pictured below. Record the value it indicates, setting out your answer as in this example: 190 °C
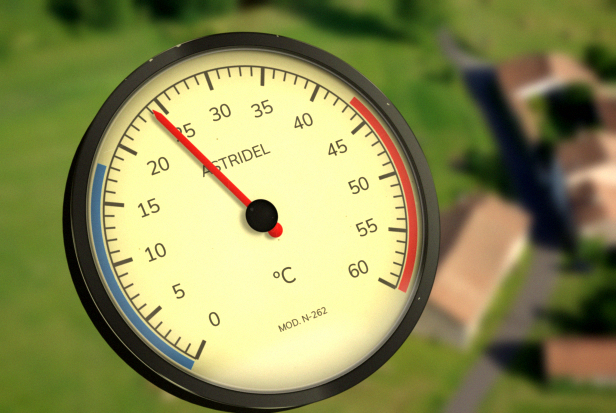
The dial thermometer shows 24 °C
